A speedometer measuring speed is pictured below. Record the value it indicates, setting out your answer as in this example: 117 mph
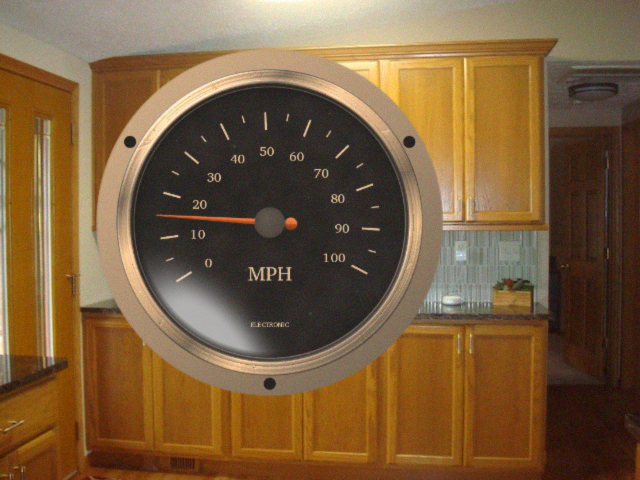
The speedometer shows 15 mph
